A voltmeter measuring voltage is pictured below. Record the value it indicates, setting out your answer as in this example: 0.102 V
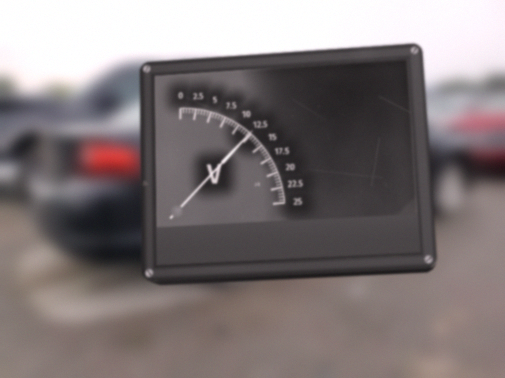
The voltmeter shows 12.5 V
